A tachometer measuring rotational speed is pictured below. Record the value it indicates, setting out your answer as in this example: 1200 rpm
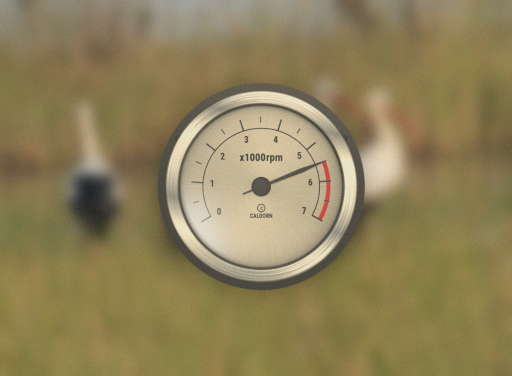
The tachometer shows 5500 rpm
